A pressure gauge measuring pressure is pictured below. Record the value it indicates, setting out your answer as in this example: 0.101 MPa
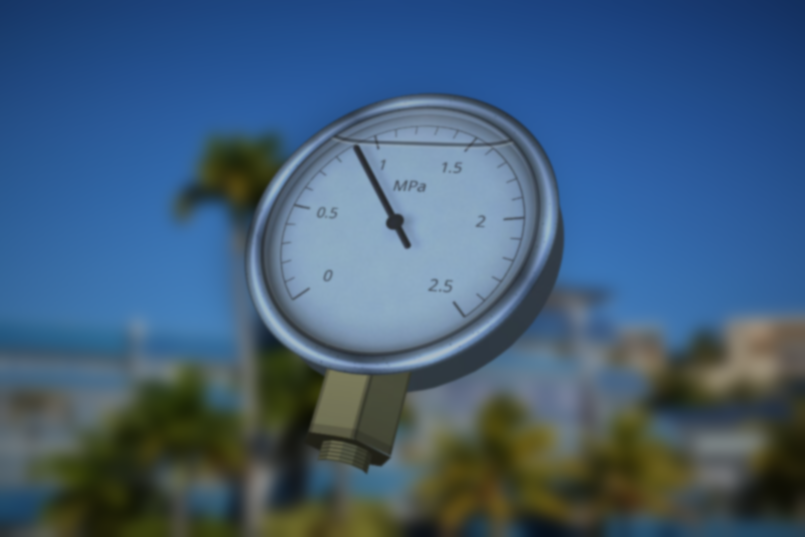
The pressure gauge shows 0.9 MPa
